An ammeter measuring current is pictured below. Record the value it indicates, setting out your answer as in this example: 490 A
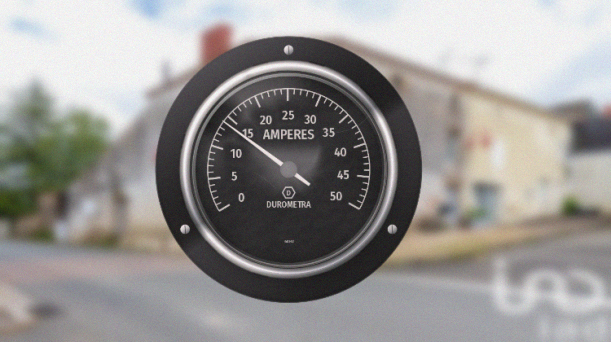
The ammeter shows 14 A
